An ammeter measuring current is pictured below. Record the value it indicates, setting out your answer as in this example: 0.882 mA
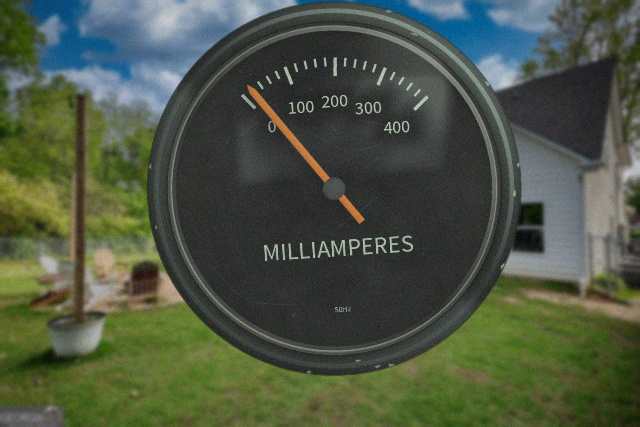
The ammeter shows 20 mA
